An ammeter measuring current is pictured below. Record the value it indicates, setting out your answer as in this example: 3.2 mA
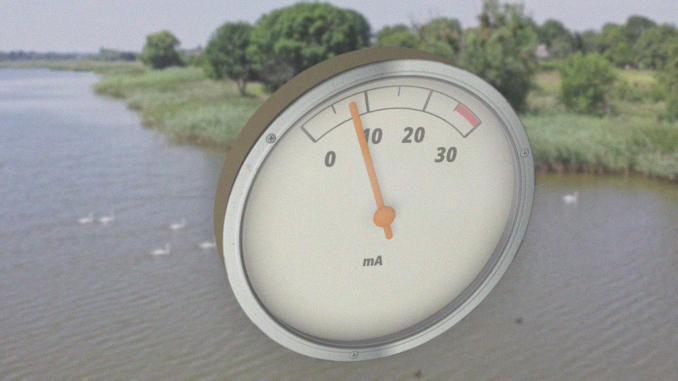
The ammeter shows 7.5 mA
